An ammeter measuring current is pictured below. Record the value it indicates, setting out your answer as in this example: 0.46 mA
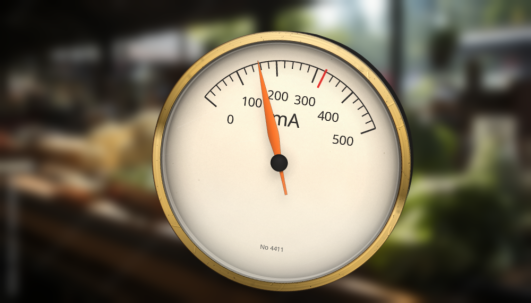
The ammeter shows 160 mA
